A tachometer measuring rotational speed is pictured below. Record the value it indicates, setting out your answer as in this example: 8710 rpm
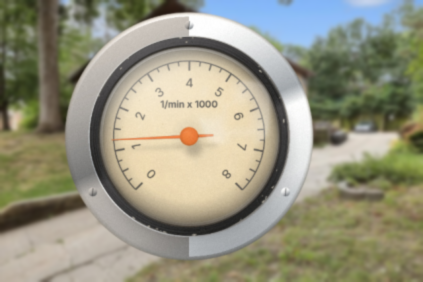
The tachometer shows 1250 rpm
